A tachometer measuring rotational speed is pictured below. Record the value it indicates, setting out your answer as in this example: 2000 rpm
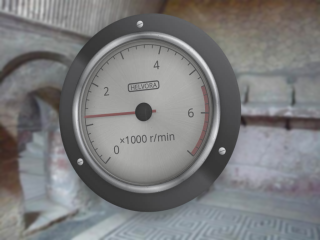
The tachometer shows 1200 rpm
